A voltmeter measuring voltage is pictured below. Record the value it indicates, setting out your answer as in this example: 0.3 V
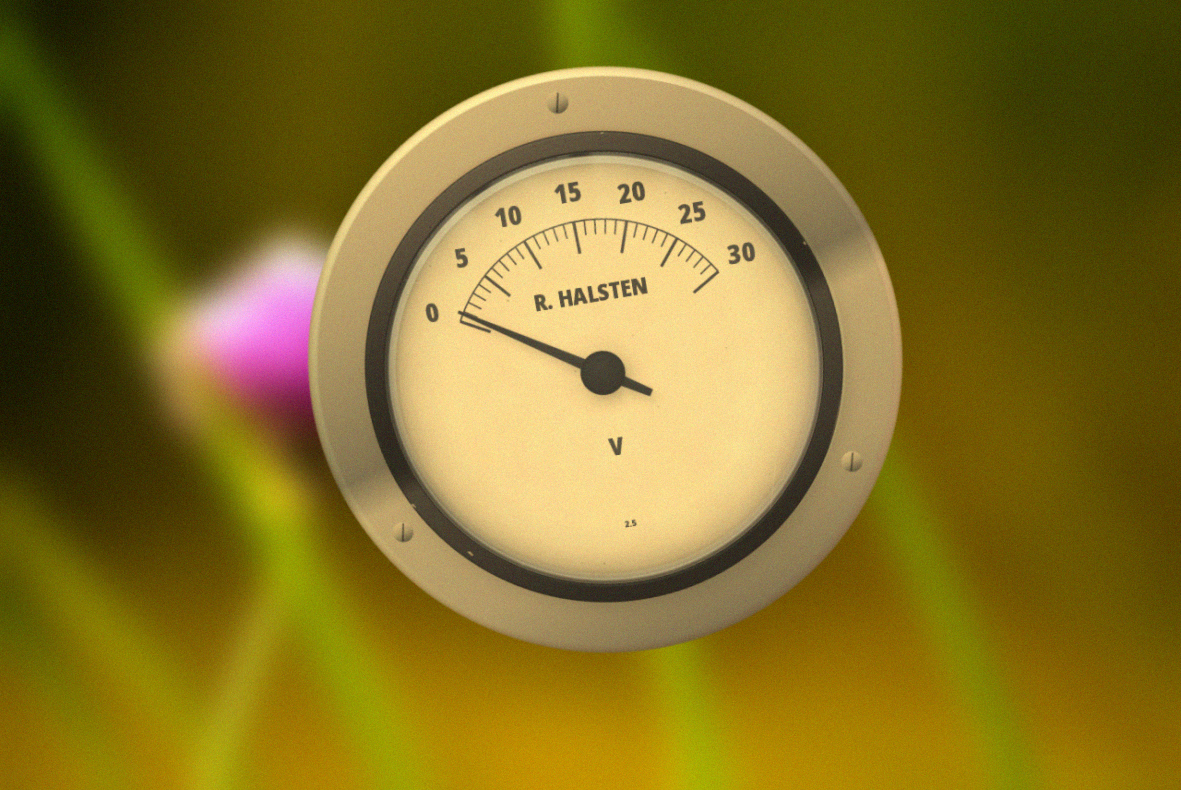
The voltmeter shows 1 V
